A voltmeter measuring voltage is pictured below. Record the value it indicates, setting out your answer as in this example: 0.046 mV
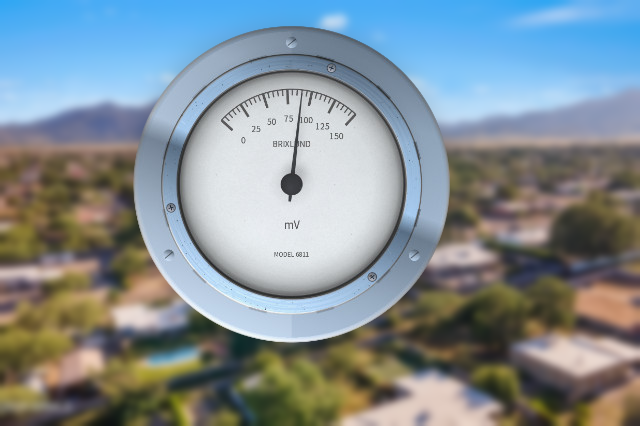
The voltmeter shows 90 mV
